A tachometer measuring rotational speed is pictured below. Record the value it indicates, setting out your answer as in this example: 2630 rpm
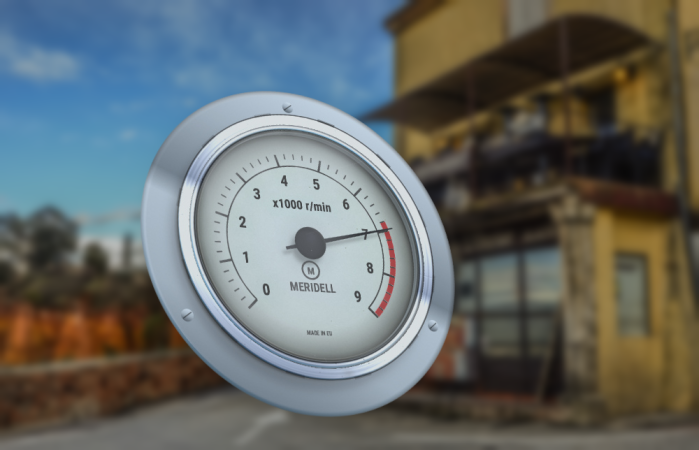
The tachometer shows 7000 rpm
